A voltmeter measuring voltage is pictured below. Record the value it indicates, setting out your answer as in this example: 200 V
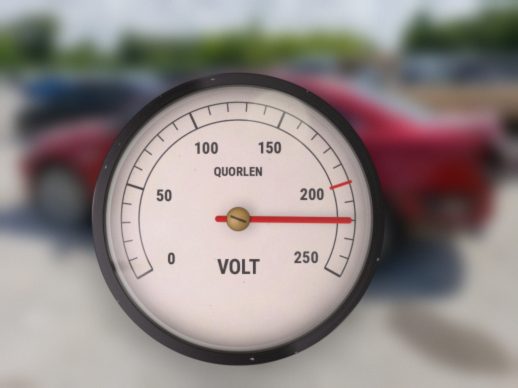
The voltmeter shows 220 V
